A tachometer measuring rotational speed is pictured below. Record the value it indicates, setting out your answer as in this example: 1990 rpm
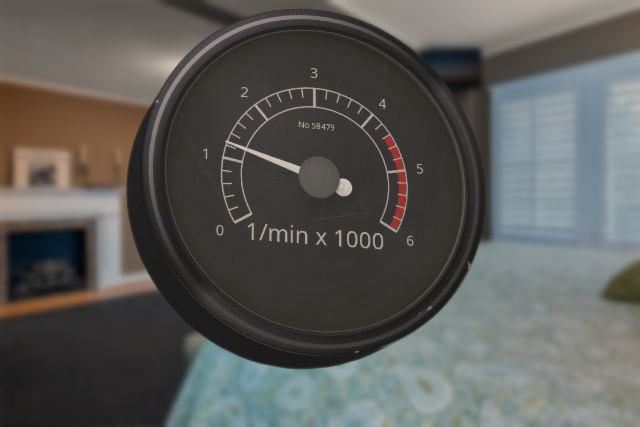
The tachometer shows 1200 rpm
